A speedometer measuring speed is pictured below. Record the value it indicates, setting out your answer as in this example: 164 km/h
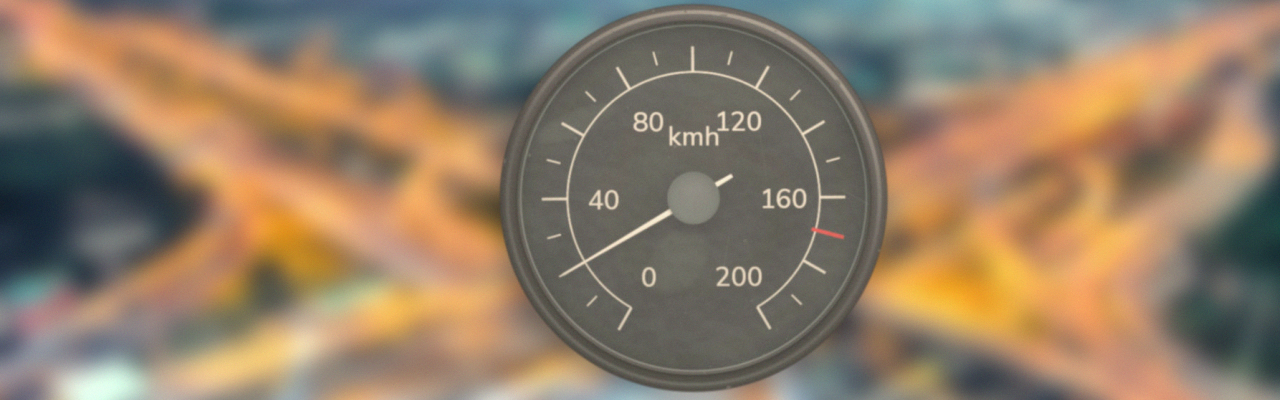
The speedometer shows 20 km/h
